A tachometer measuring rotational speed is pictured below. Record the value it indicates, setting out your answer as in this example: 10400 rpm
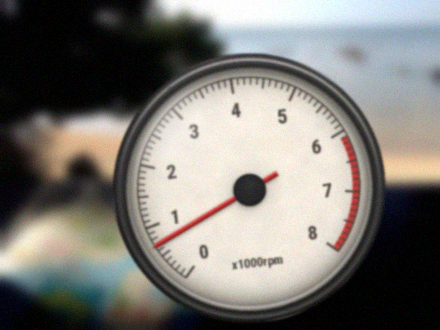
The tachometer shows 700 rpm
